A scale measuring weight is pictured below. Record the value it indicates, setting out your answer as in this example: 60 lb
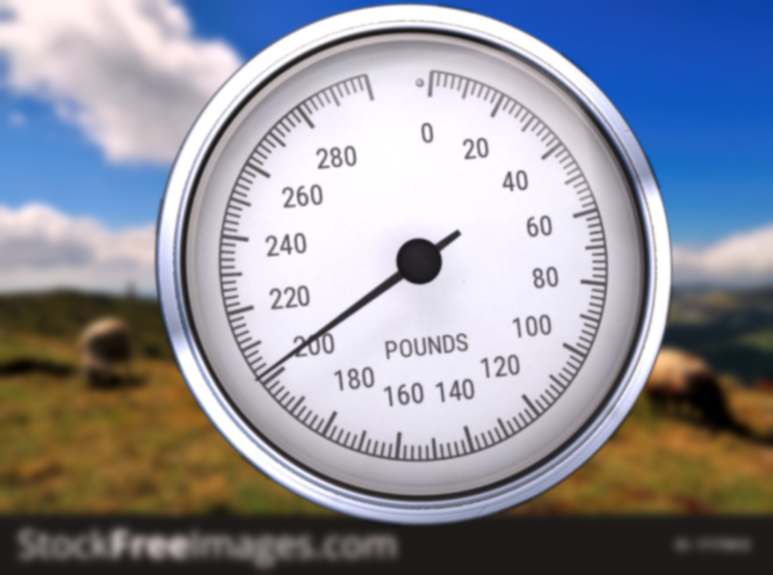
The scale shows 202 lb
